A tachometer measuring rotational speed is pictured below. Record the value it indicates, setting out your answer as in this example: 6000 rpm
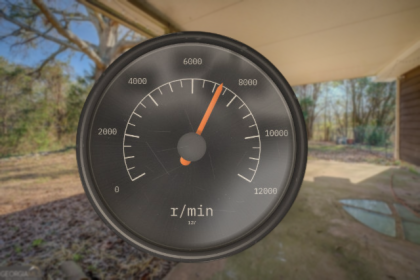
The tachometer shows 7250 rpm
